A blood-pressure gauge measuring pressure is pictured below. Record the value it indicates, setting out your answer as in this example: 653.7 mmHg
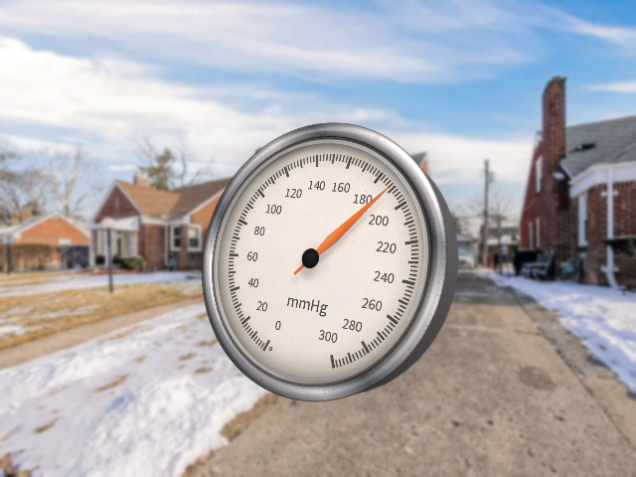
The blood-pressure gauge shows 190 mmHg
